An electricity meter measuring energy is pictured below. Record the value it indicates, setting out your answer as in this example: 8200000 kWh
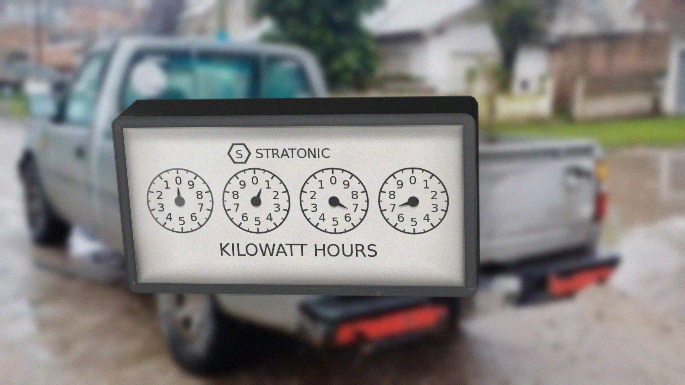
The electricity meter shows 67 kWh
